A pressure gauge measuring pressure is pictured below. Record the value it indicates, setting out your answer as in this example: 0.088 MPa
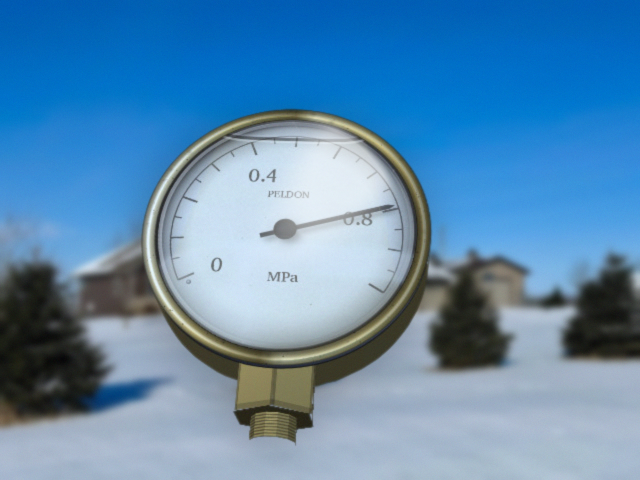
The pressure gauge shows 0.8 MPa
